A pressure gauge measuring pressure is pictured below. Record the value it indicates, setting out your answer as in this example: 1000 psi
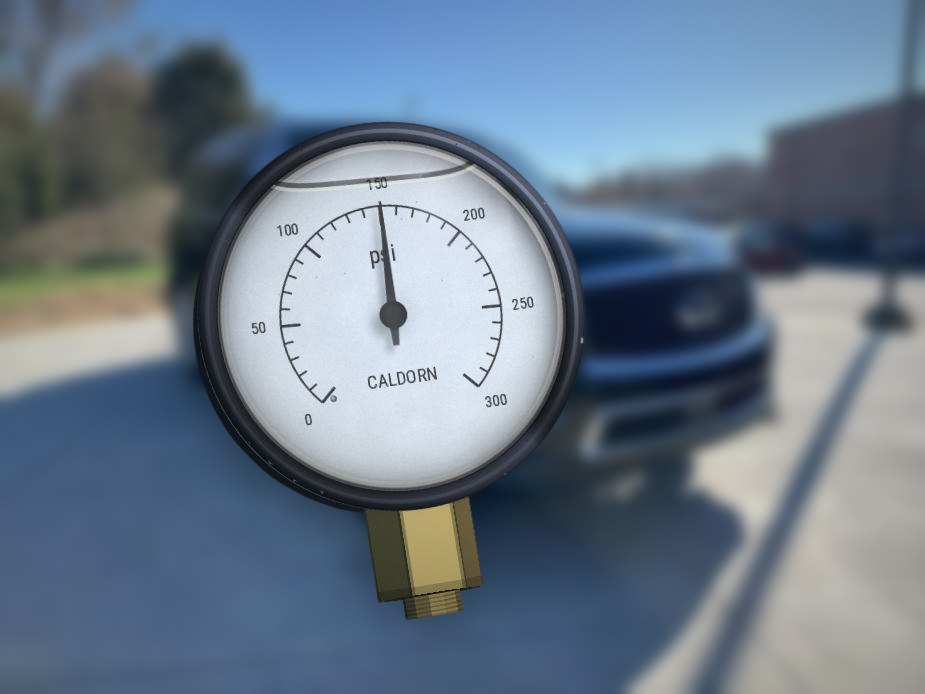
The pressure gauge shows 150 psi
